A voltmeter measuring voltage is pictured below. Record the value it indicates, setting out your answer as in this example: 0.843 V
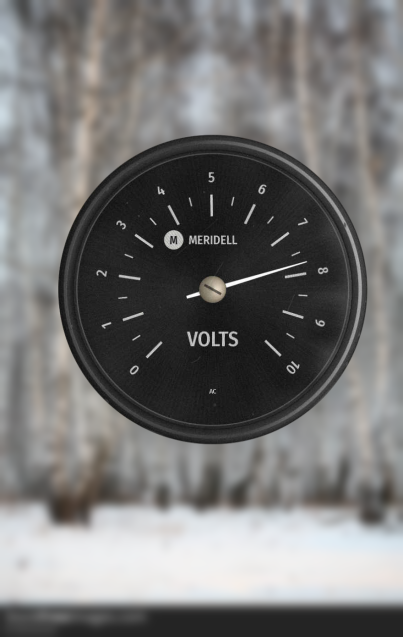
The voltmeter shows 7.75 V
